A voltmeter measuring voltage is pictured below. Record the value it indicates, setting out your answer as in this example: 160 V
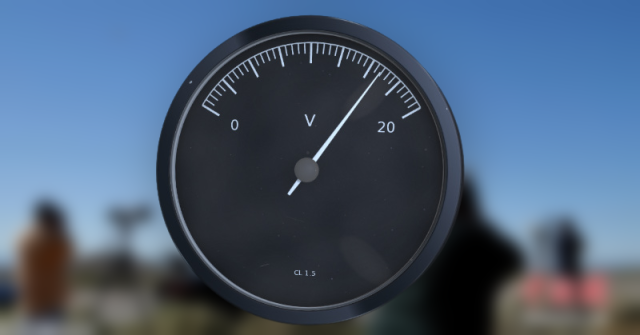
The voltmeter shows 16 V
